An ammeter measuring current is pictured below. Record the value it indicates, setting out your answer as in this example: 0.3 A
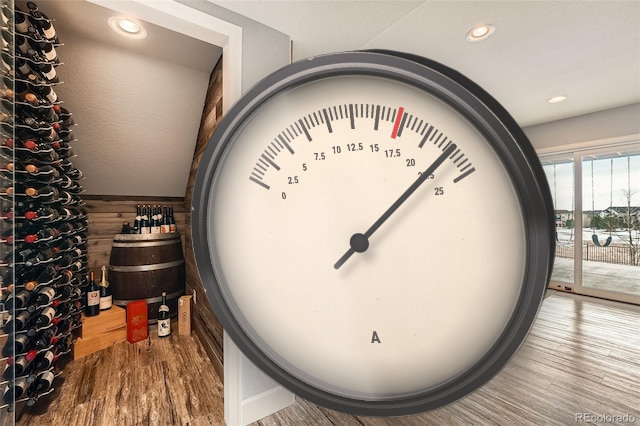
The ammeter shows 22.5 A
